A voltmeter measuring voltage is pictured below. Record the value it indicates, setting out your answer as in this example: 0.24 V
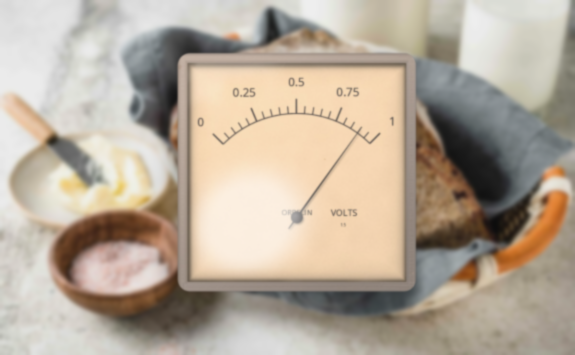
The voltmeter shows 0.9 V
